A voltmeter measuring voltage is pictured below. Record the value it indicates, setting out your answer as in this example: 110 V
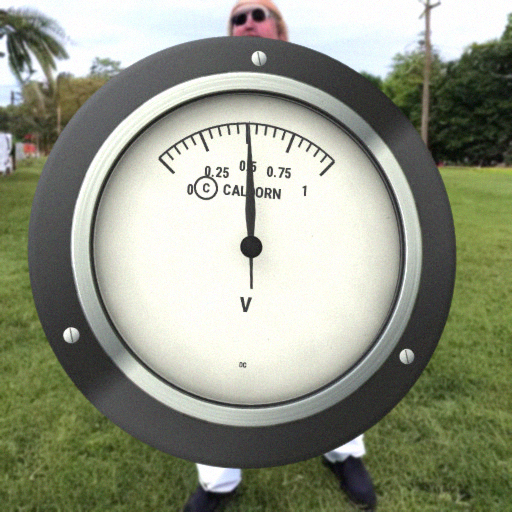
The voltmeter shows 0.5 V
